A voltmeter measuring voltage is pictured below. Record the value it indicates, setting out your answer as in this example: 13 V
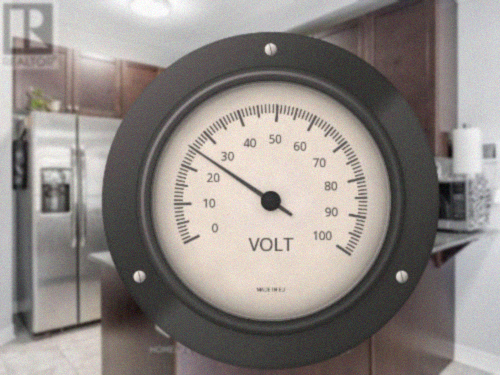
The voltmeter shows 25 V
